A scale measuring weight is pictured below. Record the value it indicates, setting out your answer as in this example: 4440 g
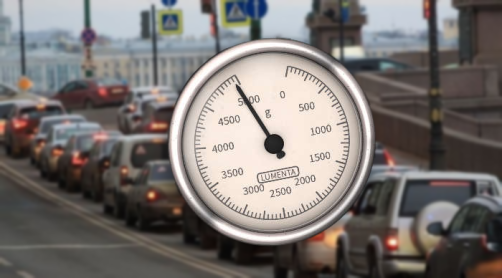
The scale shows 4950 g
